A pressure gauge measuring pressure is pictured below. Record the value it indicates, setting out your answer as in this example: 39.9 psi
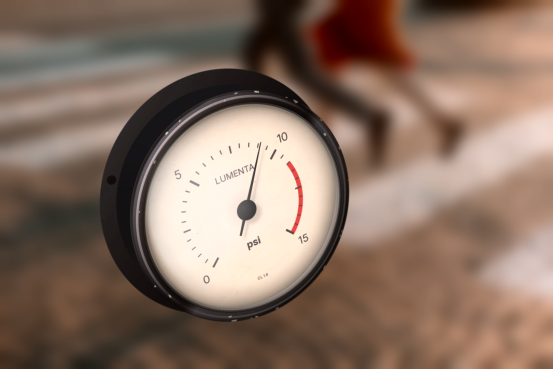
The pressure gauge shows 9 psi
